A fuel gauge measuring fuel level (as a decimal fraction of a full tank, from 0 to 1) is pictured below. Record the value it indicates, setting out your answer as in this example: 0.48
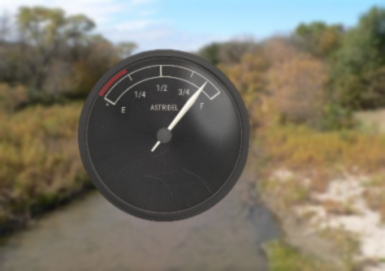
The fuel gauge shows 0.875
